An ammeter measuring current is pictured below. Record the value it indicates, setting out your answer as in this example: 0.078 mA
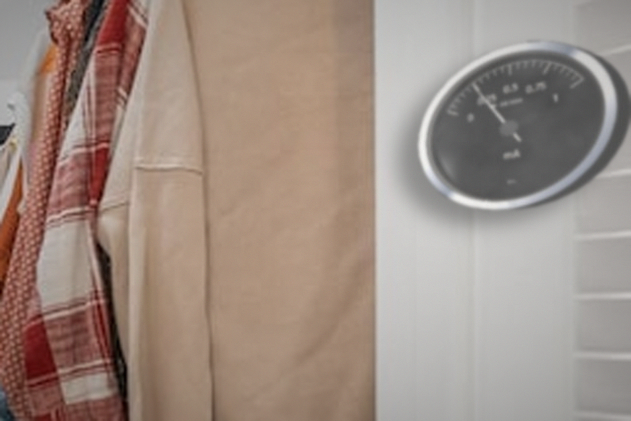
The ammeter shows 0.25 mA
